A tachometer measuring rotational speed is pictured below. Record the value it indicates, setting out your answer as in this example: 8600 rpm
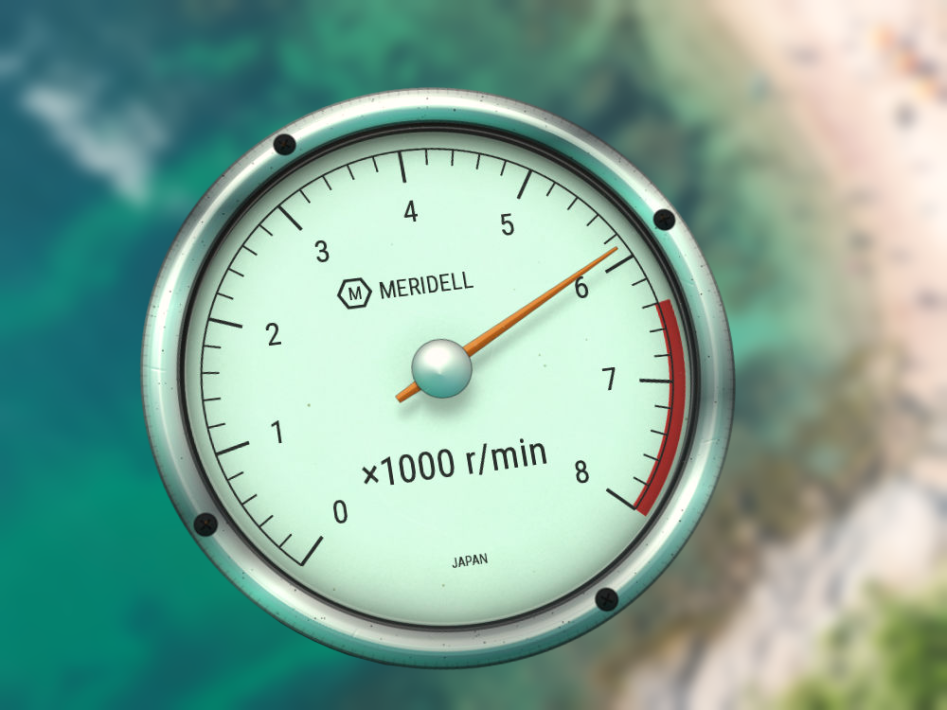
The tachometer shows 5900 rpm
